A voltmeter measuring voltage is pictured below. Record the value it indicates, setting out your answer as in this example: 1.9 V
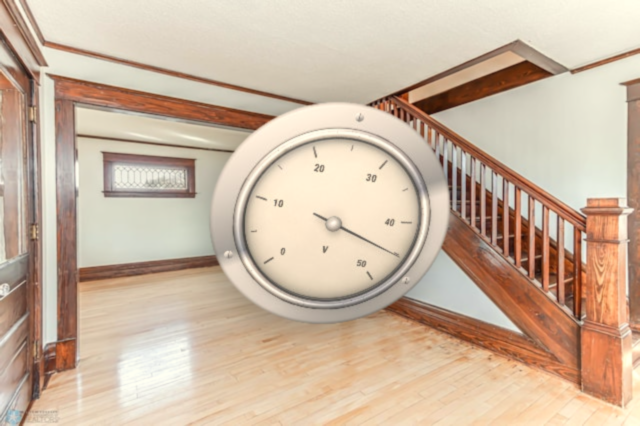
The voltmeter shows 45 V
